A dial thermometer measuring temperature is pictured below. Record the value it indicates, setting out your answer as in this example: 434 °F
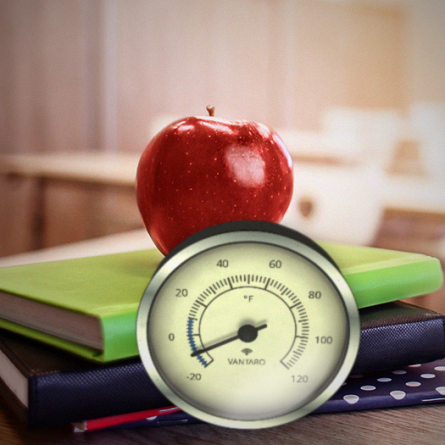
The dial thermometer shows -10 °F
